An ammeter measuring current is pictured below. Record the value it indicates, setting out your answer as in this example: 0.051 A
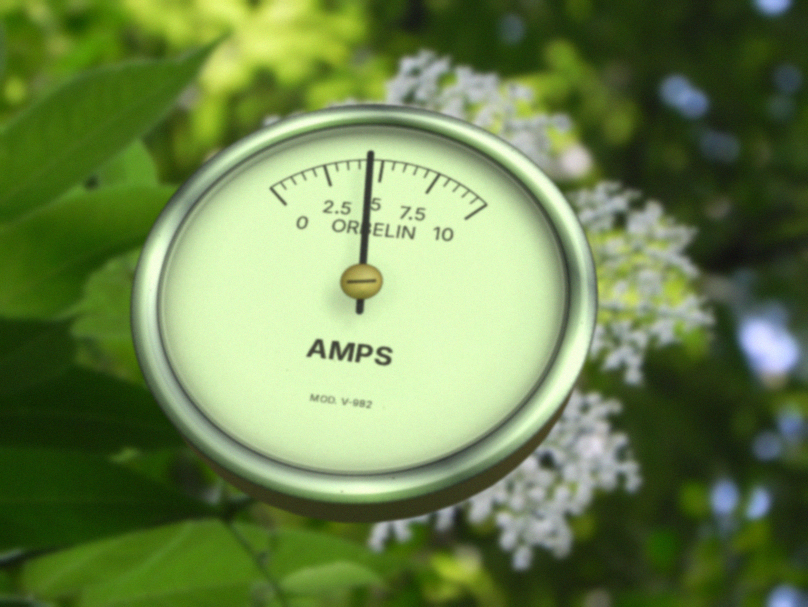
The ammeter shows 4.5 A
